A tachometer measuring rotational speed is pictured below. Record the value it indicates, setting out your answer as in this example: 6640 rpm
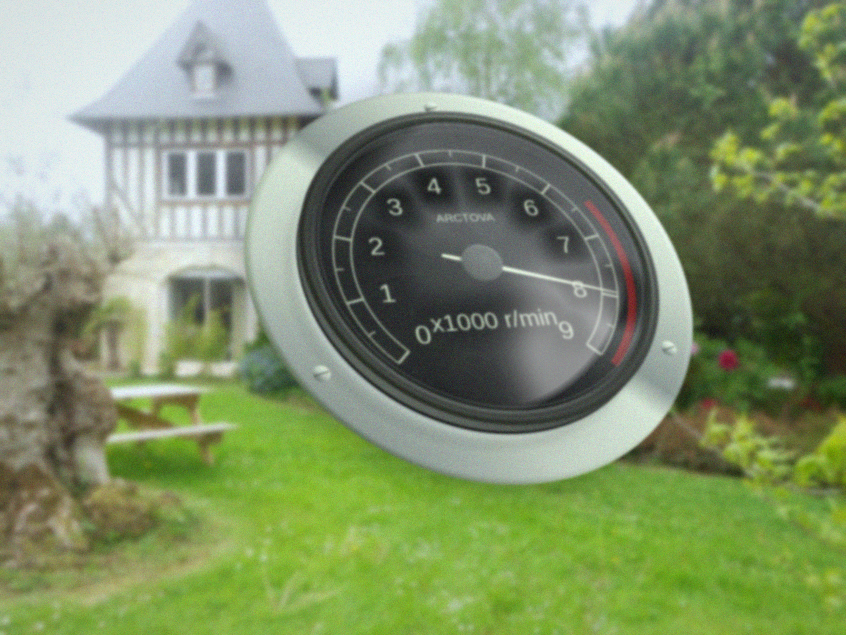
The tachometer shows 8000 rpm
